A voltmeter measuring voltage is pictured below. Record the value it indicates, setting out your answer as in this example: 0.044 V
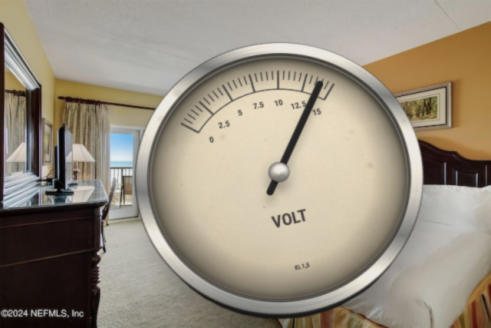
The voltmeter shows 14 V
